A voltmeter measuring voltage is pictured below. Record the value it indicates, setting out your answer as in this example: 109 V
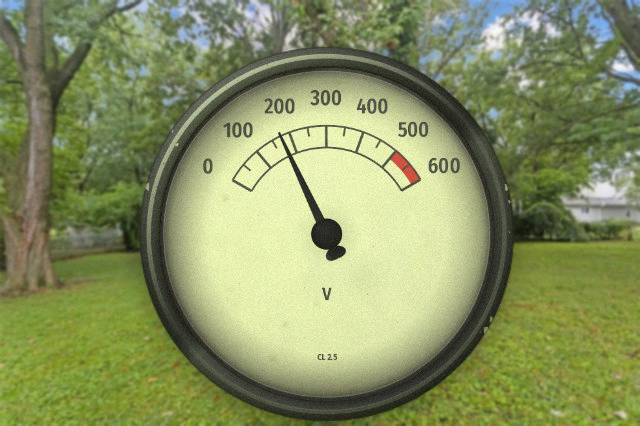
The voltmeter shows 175 V
